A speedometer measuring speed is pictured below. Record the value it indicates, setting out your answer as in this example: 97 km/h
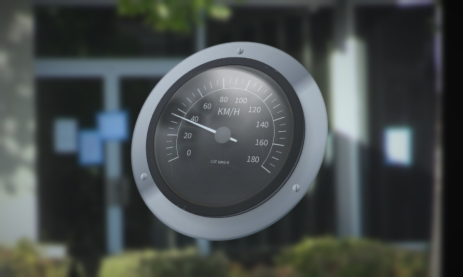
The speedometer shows 35 km/h
